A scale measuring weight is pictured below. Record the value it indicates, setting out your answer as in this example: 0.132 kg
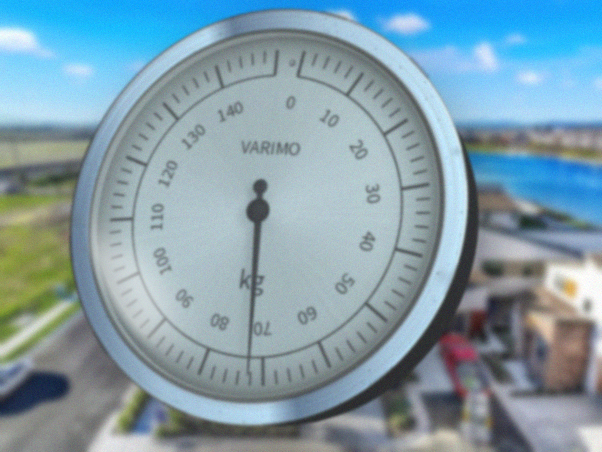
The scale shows 72 kg
